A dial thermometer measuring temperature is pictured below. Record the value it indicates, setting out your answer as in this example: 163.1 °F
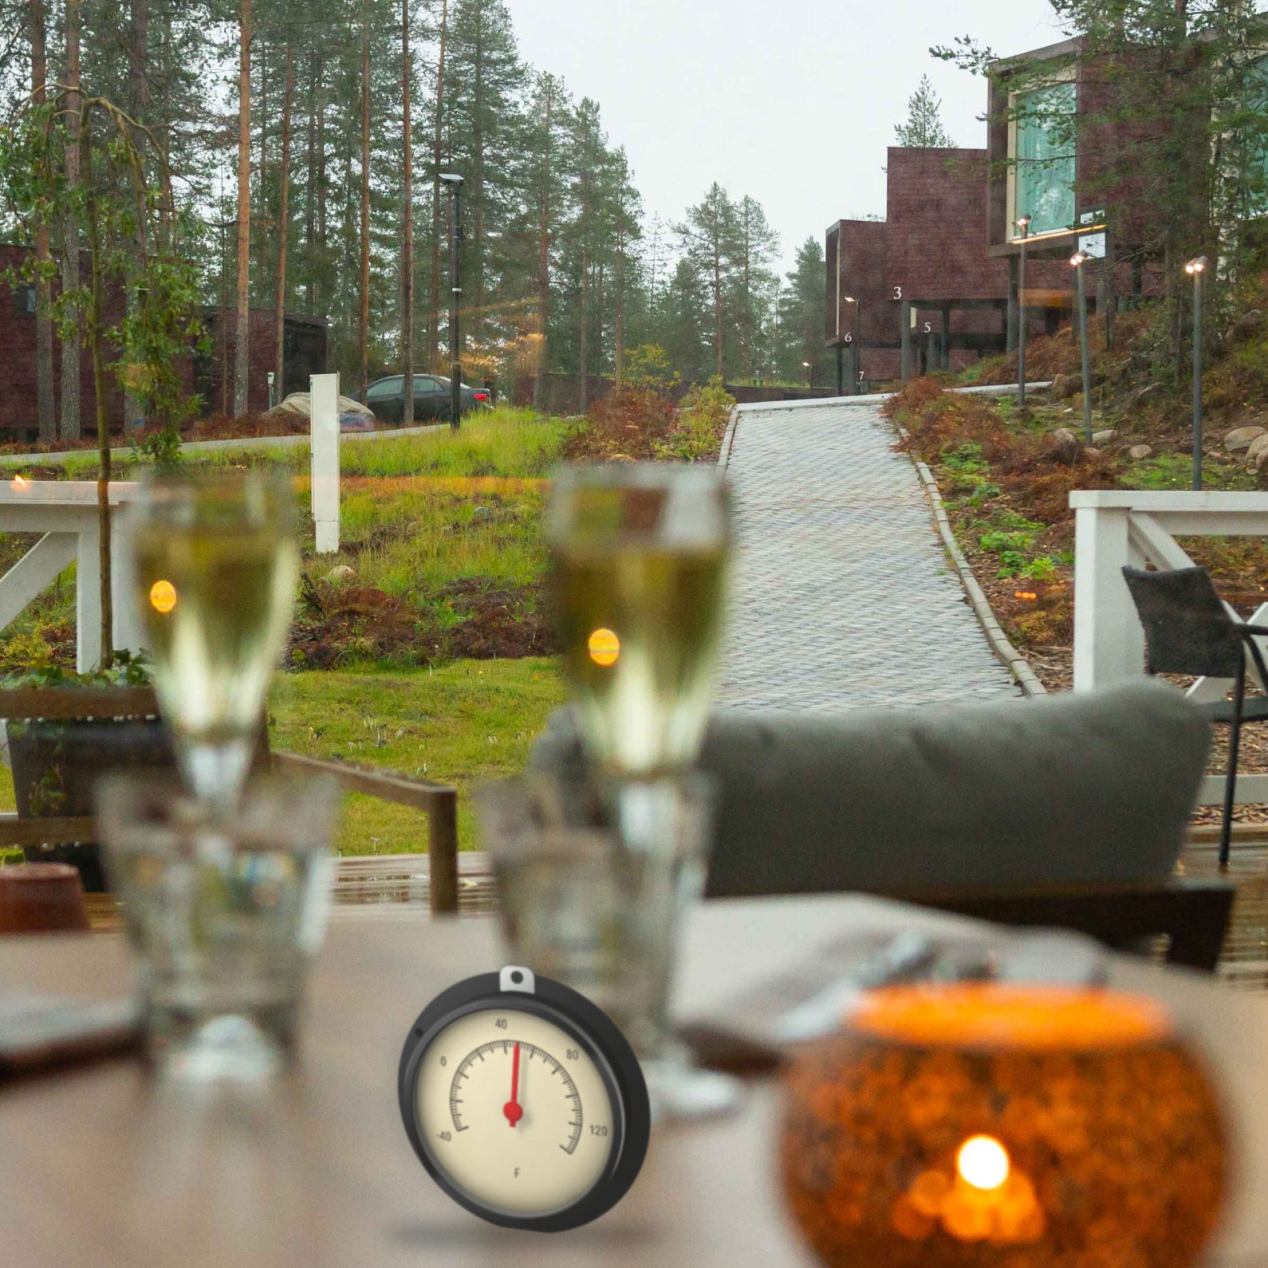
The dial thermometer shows 50 °F
